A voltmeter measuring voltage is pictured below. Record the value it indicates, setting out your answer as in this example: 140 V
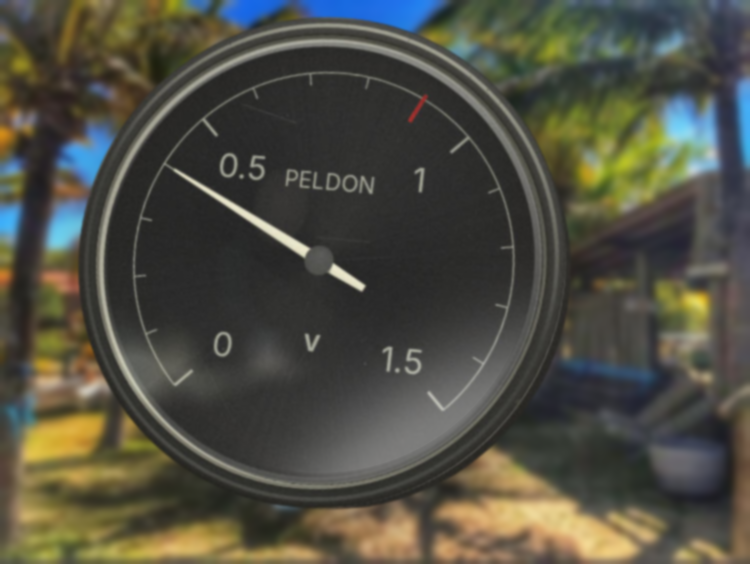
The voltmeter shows 0.4 V
